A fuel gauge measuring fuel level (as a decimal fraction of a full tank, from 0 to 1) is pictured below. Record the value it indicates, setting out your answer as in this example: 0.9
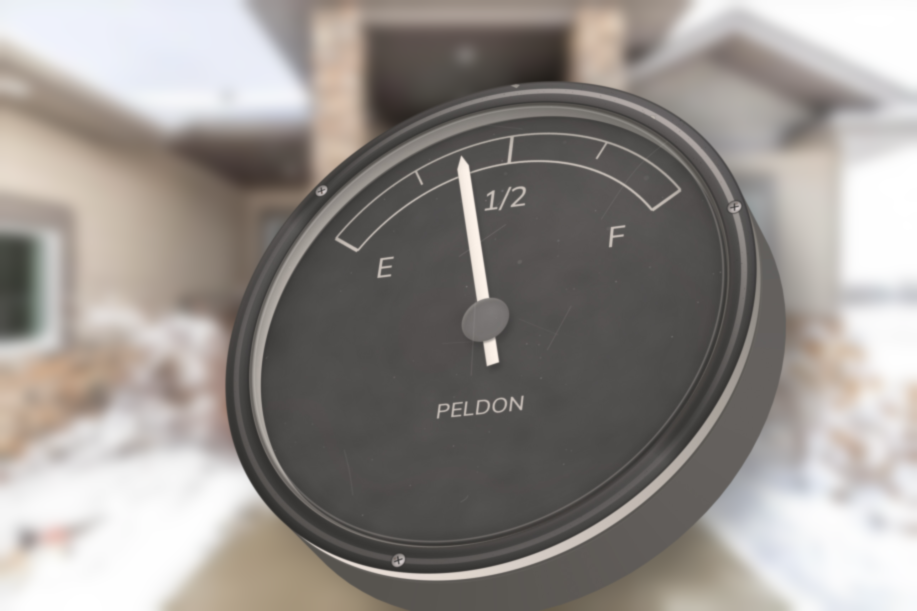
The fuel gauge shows 0.375
